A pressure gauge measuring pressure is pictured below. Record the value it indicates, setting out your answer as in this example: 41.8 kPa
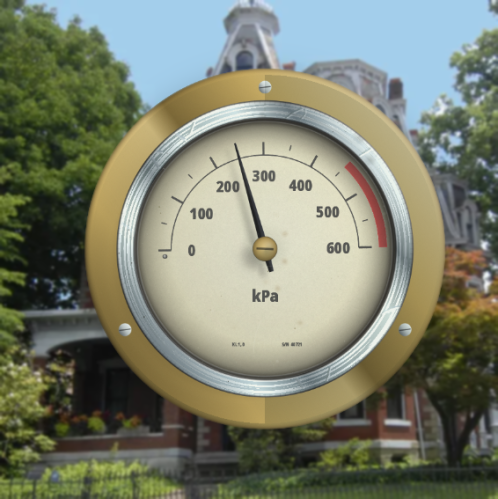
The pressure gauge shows 250 kPa
